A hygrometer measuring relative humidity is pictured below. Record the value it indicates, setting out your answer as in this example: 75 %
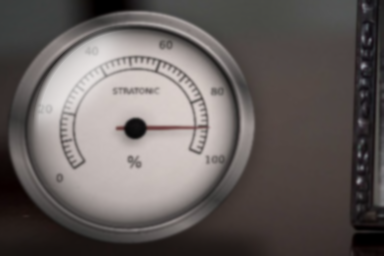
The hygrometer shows 90 %
